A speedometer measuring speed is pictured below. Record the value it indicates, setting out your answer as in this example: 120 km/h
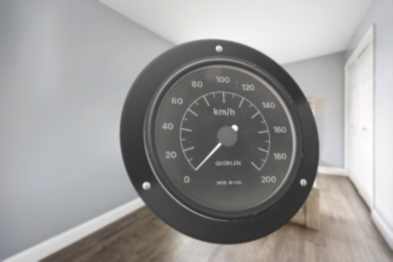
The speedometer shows 0 km/h
